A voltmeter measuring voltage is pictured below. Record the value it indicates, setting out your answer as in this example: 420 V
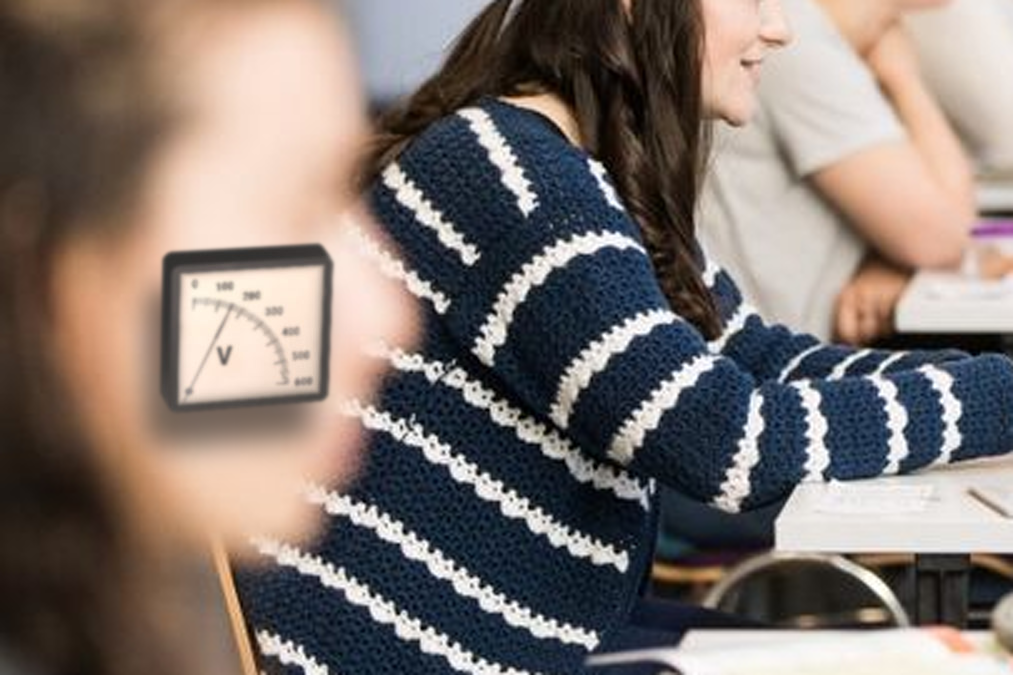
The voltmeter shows 150 V
